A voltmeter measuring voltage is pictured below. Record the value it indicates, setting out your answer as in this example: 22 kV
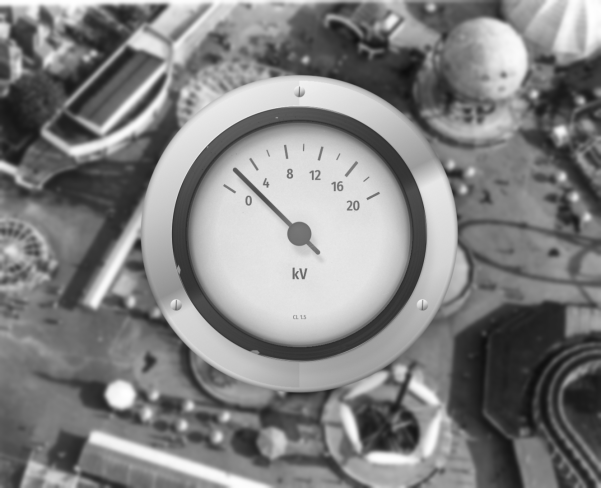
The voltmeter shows 2 kV
